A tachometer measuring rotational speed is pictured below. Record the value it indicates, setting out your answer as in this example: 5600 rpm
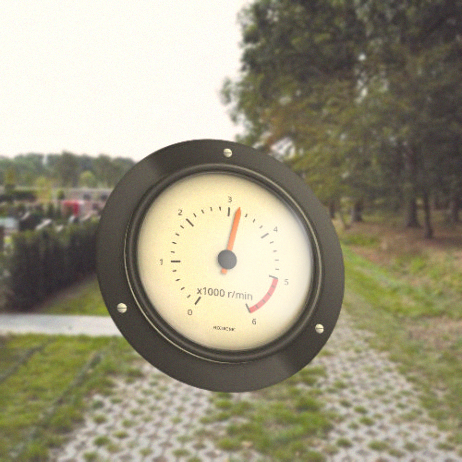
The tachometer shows 3200 rpm
